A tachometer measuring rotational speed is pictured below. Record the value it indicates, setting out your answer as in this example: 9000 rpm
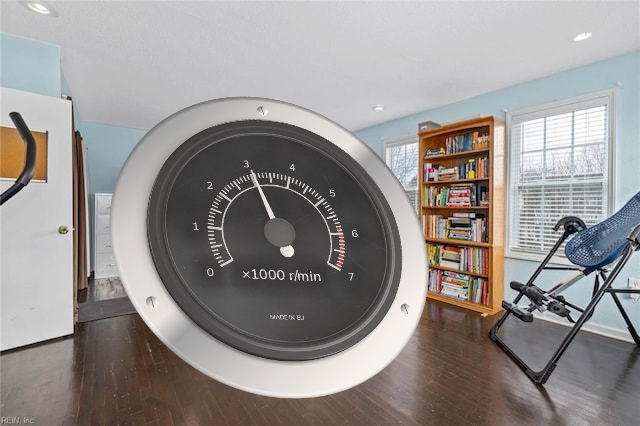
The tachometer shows 3000 rpm
